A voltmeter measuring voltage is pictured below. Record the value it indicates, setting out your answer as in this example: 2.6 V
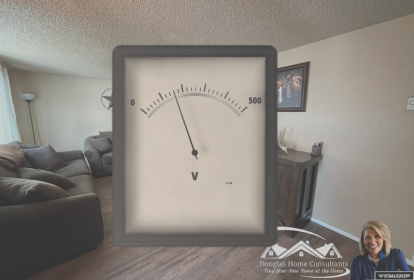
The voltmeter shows 160 V
